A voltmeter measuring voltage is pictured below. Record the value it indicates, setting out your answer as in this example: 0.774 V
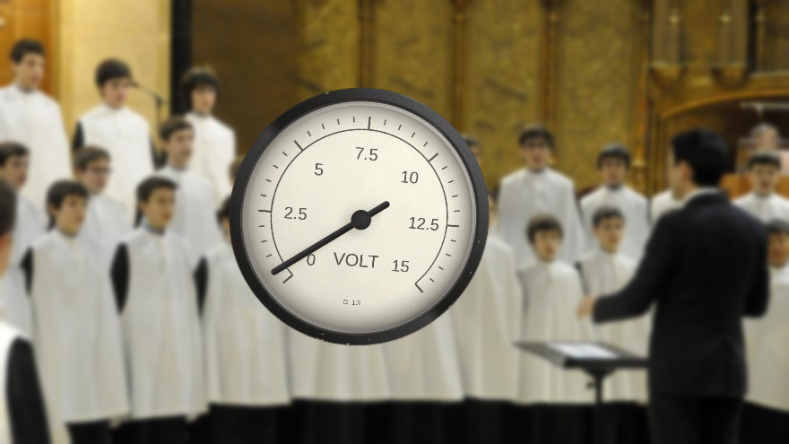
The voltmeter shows 0.5 V
